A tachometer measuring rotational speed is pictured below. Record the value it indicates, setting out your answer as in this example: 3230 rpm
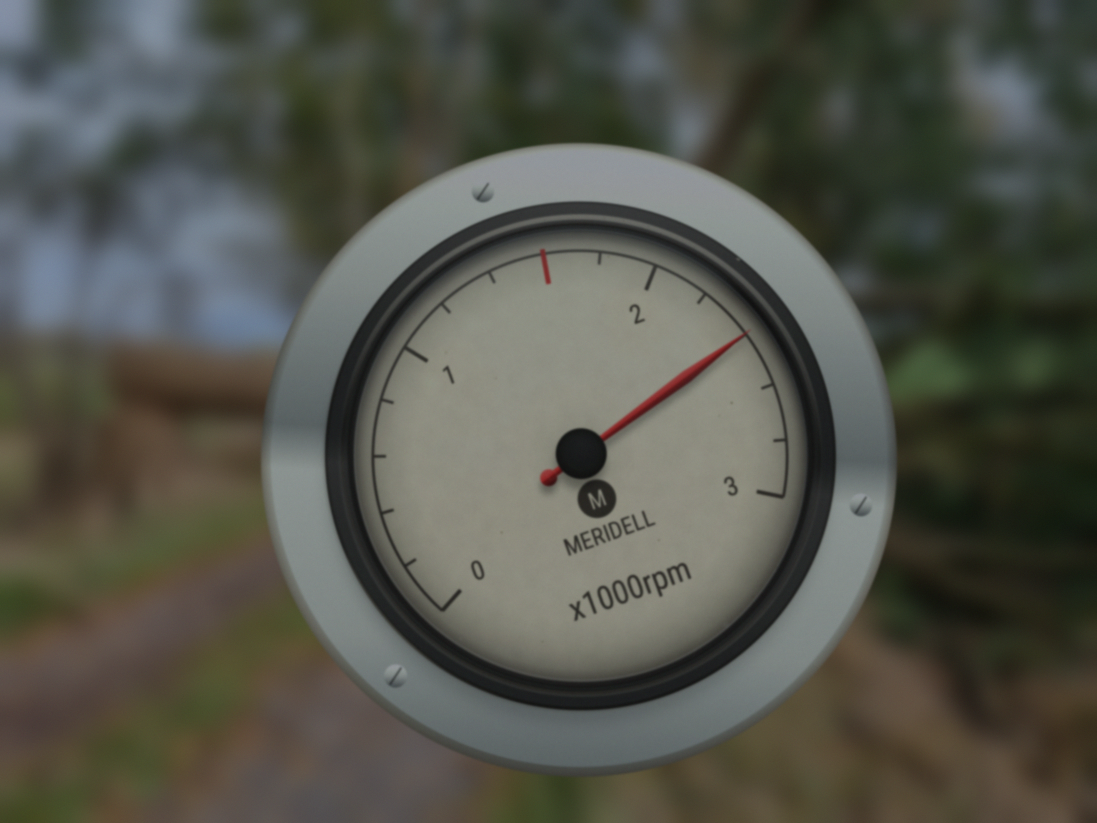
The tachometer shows 2400 rpm
